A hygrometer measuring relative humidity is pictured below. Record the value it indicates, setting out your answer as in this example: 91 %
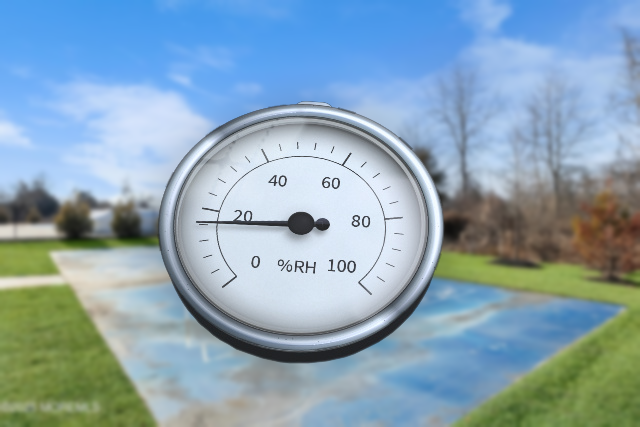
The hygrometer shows 16 %
